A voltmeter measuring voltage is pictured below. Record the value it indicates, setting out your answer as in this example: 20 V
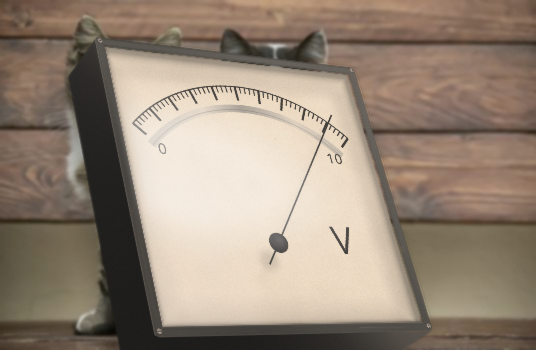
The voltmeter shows 9 V
